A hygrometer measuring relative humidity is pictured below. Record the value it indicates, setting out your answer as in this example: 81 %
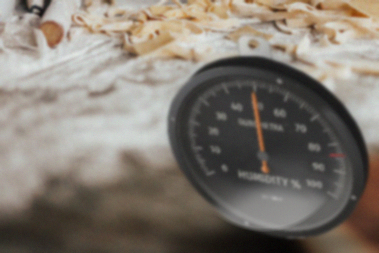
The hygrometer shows 50 %
